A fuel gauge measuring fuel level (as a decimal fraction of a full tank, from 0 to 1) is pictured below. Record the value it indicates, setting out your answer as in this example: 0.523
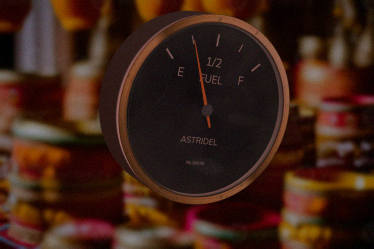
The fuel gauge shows 0.25
